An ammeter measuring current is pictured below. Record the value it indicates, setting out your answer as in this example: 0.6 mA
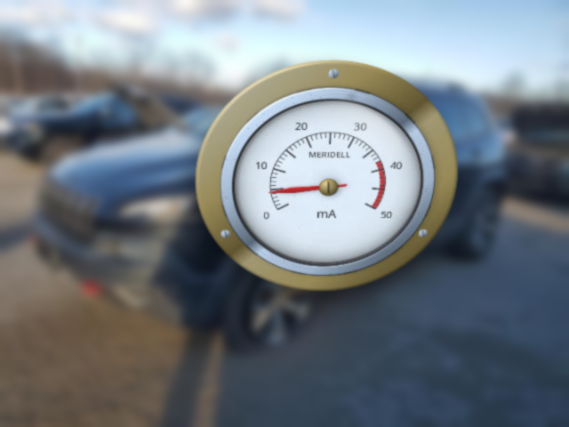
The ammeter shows 5 mA
